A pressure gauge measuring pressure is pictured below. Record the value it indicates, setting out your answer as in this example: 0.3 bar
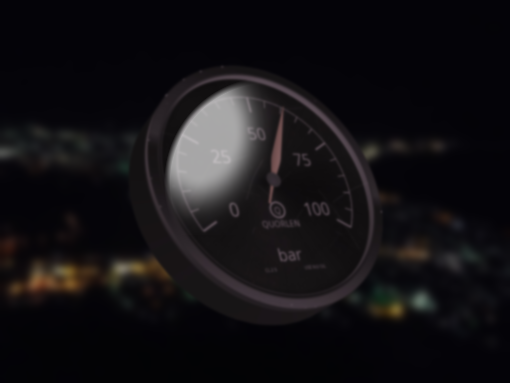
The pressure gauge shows 60 bar
